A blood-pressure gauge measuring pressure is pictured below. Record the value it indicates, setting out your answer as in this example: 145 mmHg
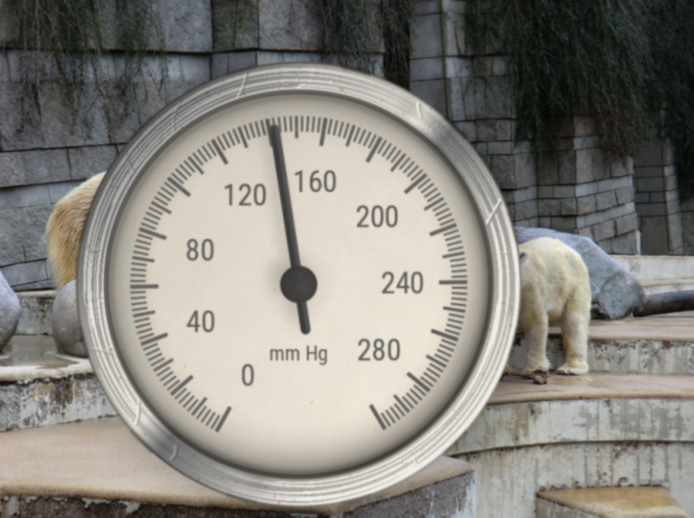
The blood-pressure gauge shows 142 mmHg
